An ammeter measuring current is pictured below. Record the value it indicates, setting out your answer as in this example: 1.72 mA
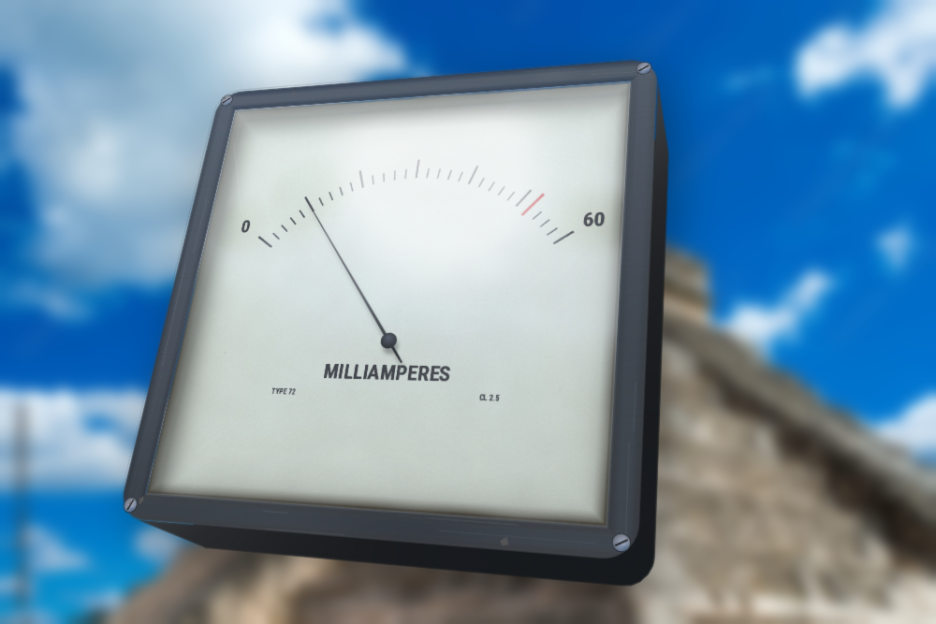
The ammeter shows 10 mA
